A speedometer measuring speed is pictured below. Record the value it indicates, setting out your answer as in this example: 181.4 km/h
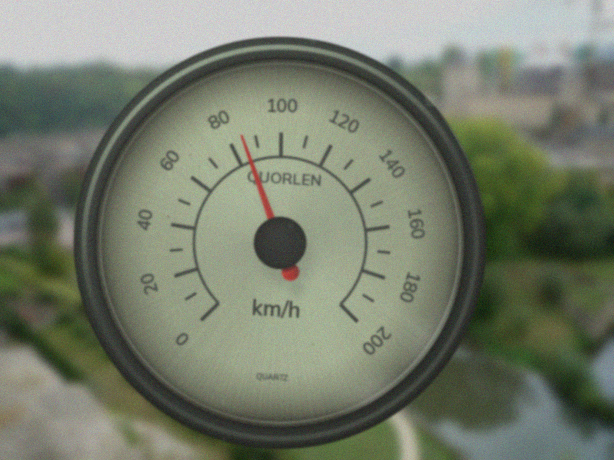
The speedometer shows 85 km/h
